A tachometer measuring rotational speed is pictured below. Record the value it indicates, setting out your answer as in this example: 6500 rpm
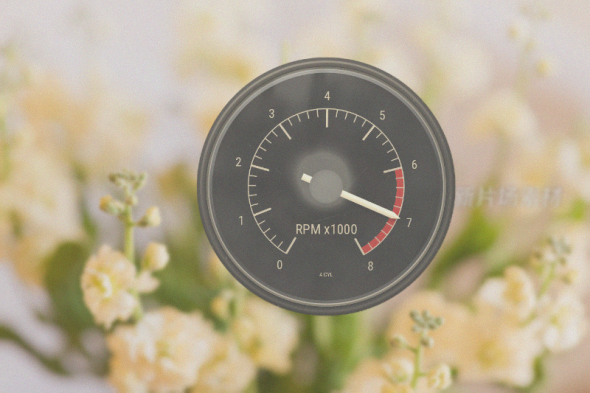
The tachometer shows 7000 rpm
